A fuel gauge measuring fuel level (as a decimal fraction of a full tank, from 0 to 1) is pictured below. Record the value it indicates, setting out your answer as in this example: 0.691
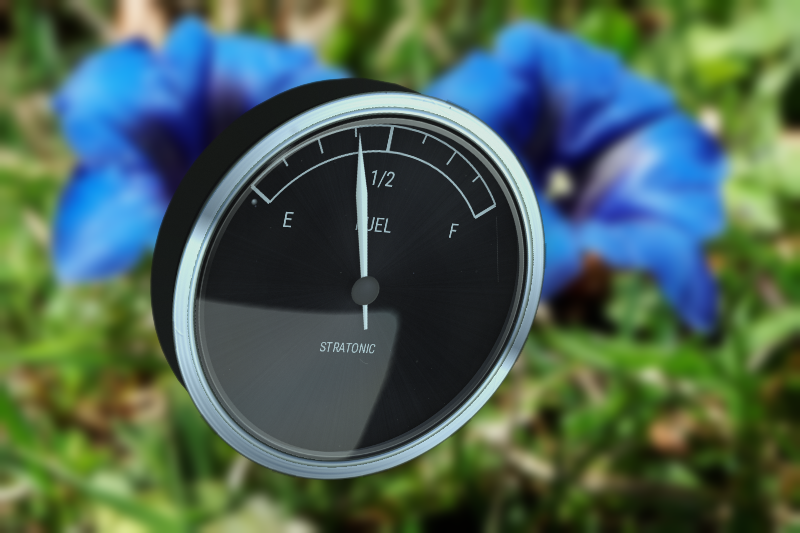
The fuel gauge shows 0.375
